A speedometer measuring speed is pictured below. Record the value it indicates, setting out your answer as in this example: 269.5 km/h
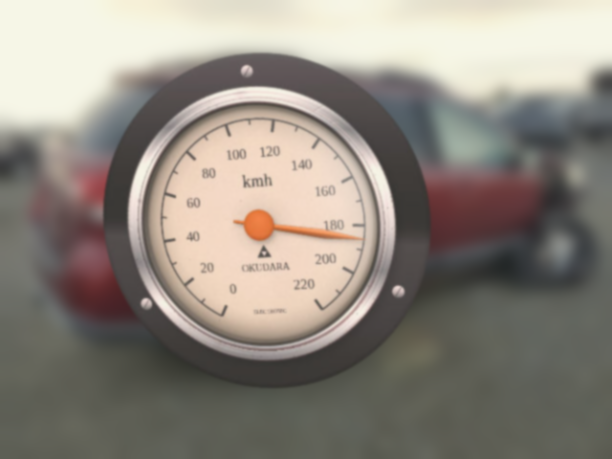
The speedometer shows 185 km/h
